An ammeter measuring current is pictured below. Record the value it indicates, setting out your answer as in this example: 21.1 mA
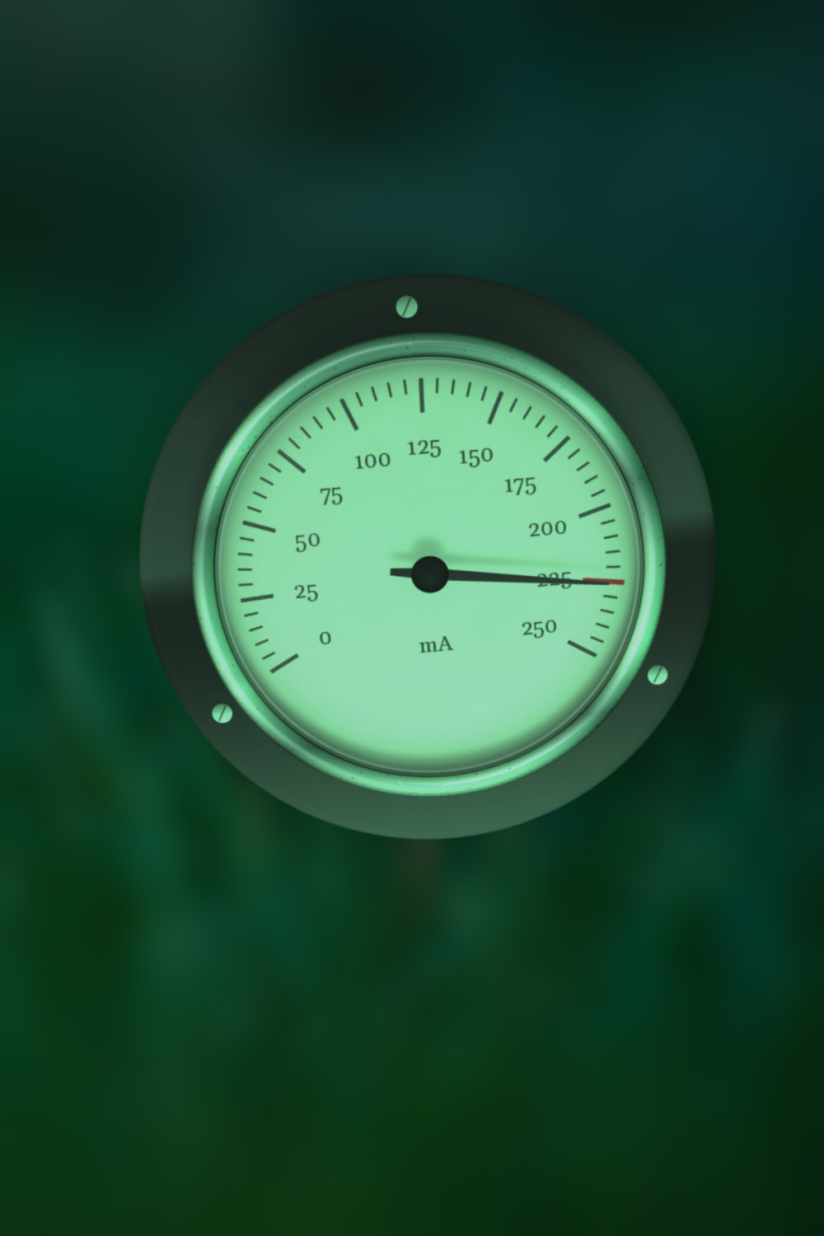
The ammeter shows 225 mA
